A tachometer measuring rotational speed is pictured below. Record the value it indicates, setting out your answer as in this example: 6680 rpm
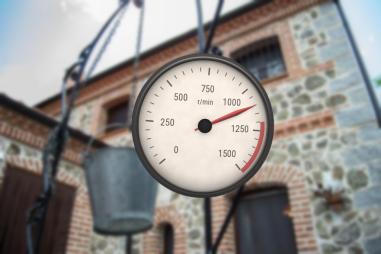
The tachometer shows 1100 rpm
